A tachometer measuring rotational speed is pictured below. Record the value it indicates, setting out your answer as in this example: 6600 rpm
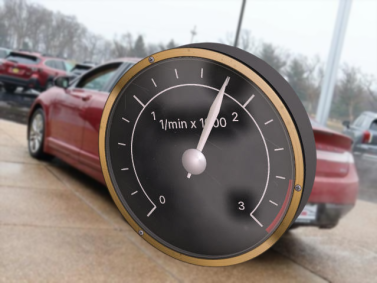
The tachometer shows 1800 rpm
